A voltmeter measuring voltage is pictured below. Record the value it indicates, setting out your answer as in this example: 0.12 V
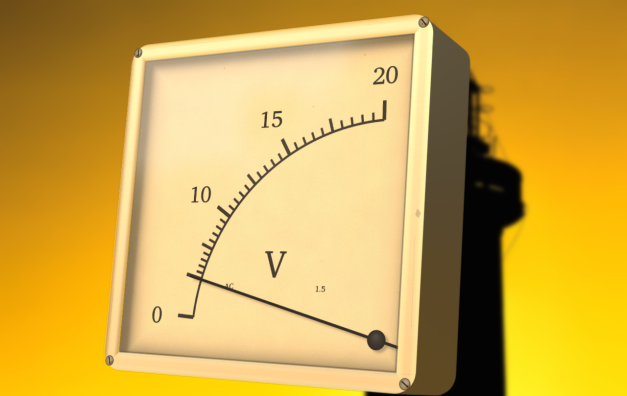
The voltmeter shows 5 V
